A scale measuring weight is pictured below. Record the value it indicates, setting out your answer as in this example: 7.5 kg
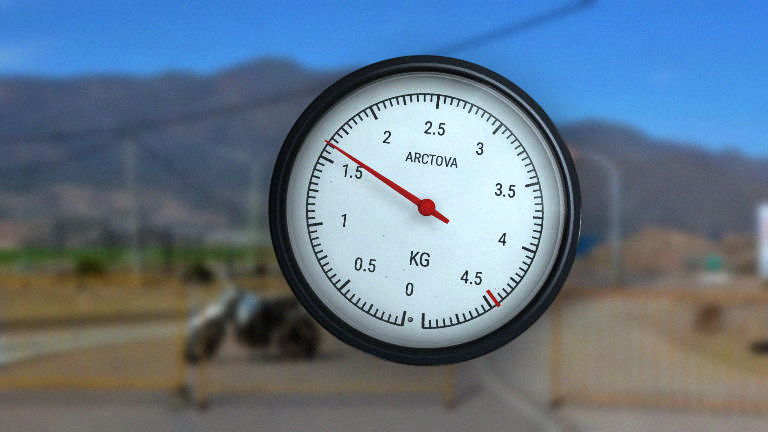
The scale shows 1.6 kg
